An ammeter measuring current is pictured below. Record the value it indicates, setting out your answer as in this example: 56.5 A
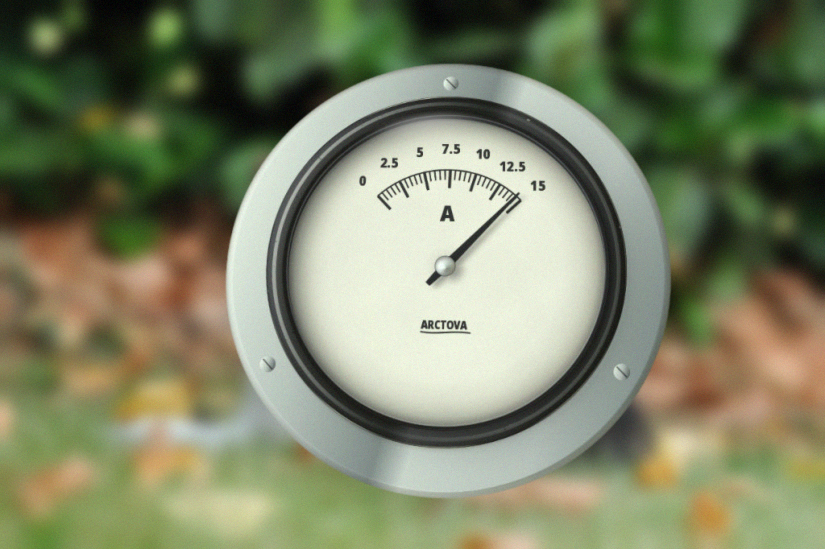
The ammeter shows 14.5 A
